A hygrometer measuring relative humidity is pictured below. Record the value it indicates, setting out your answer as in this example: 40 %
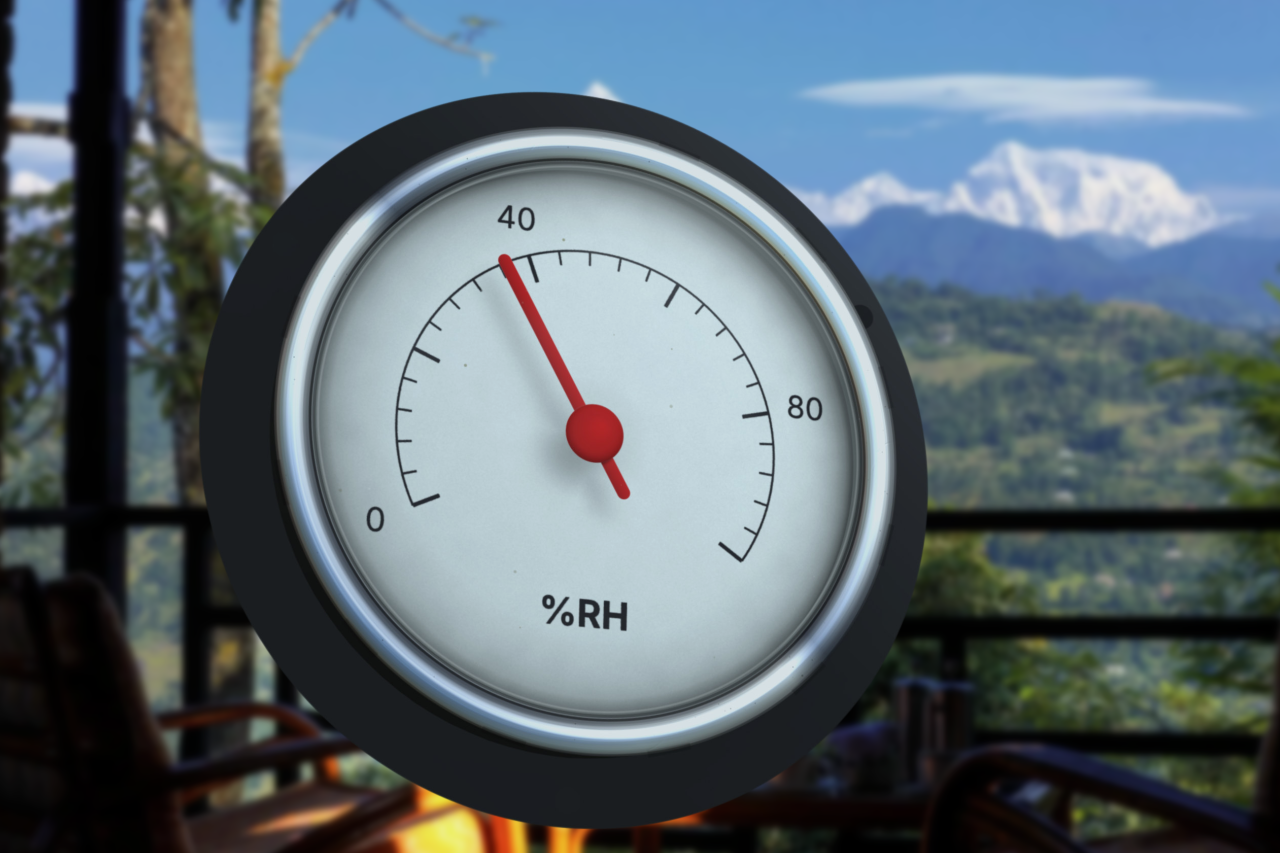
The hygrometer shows 36 %
